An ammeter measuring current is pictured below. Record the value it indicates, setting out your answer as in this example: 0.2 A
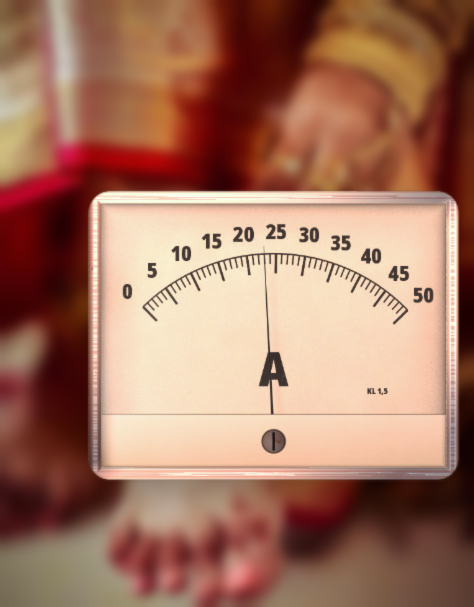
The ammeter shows 23 A
